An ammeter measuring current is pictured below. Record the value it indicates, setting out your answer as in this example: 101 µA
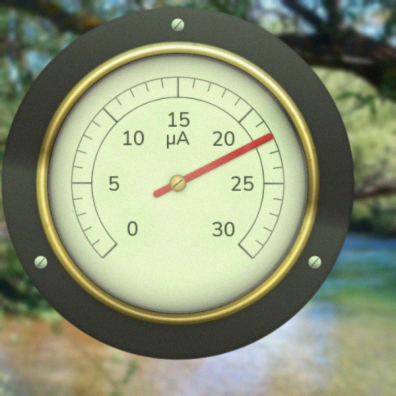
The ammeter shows 22 µA
